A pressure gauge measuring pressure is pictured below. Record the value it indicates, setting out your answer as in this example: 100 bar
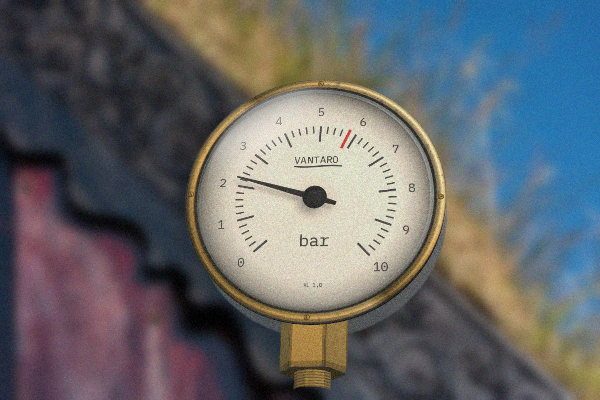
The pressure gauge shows 2.2 bar
